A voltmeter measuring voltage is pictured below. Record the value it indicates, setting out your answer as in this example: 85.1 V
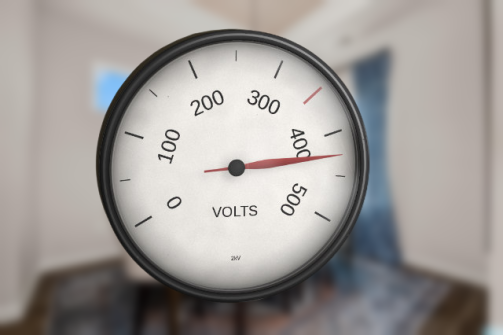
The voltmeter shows 425 V
